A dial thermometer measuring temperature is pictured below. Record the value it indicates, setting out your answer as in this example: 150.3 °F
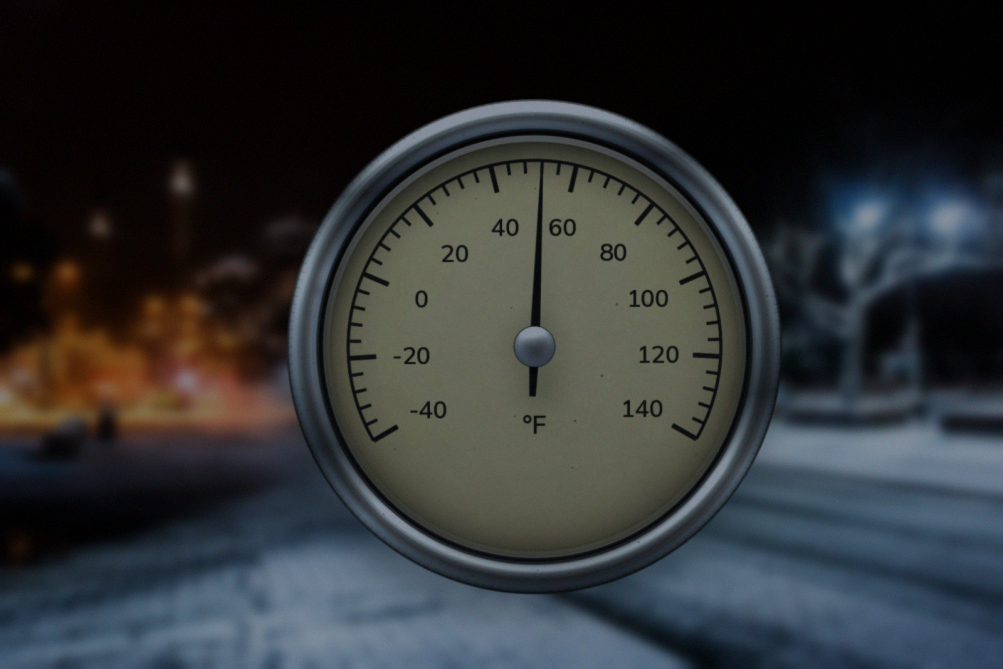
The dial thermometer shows 52 °F
